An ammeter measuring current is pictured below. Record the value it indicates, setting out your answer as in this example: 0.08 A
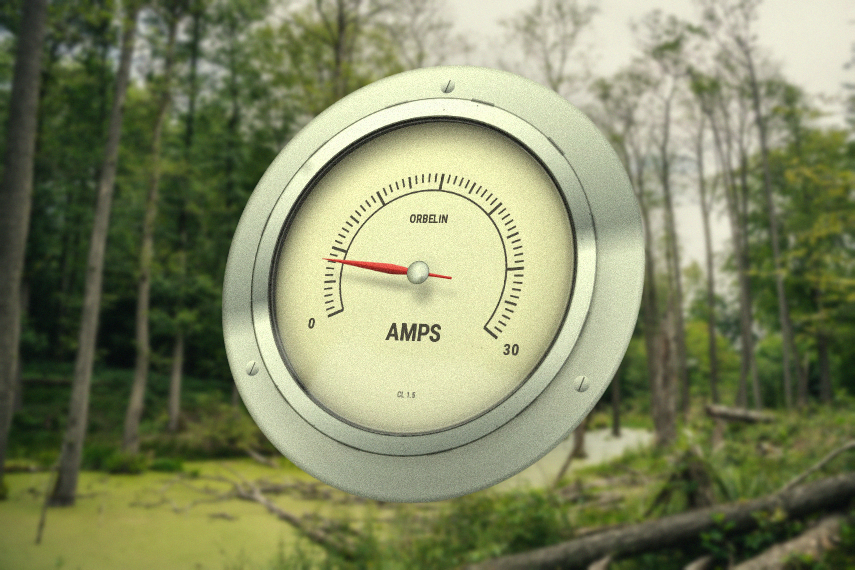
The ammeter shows 4 A
